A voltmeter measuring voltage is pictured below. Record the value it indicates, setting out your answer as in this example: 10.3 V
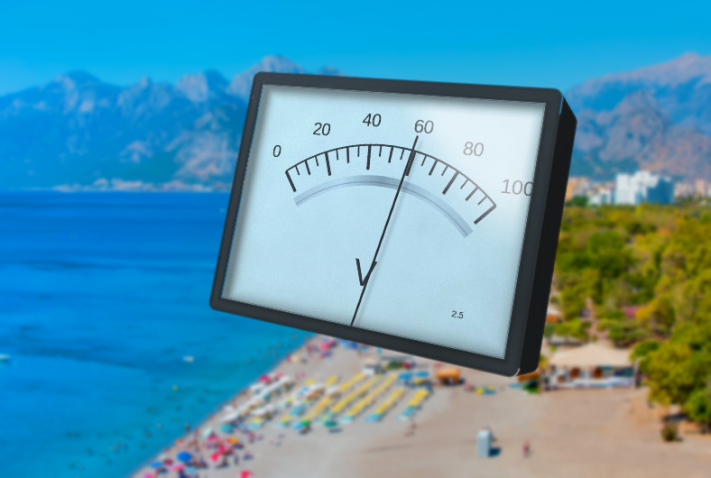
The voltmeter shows 60 V
